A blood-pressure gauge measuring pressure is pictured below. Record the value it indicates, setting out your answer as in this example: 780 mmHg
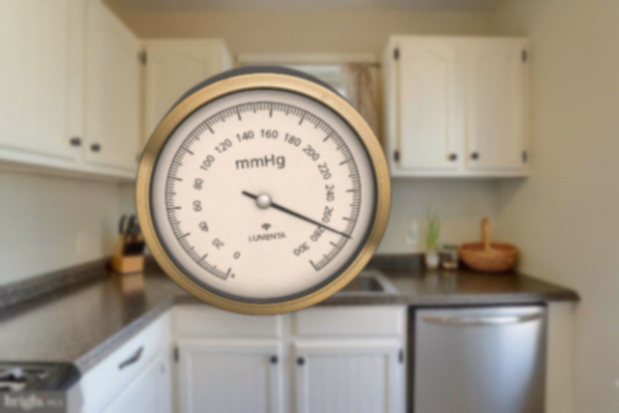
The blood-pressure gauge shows 270 mmHg
